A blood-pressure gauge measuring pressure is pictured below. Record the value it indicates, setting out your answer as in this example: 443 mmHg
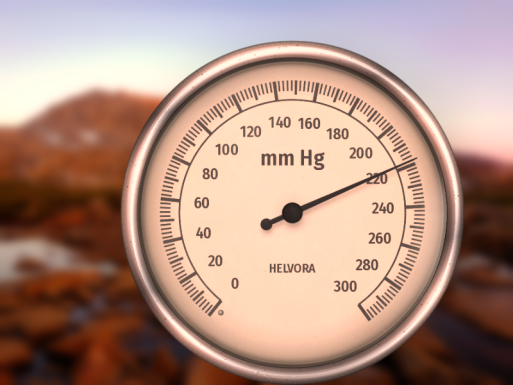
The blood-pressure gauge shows 218 mmHg
